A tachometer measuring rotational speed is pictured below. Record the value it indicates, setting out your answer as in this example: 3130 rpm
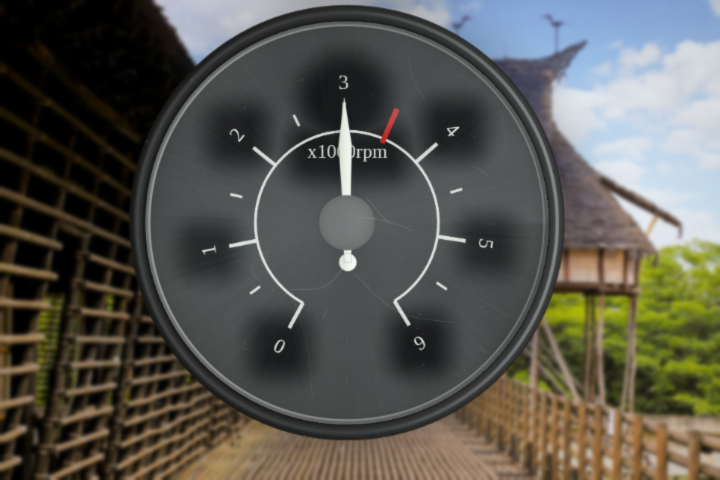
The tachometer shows 3000 rpm
